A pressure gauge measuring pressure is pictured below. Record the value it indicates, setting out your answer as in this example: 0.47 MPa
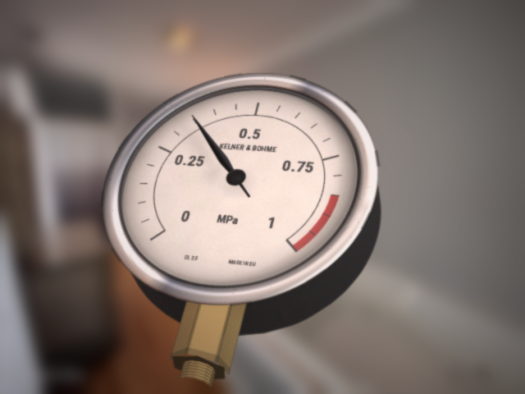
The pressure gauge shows 0.35 MPa
